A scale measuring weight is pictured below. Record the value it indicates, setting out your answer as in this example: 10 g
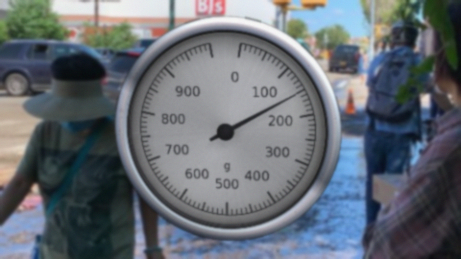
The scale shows 150 g
